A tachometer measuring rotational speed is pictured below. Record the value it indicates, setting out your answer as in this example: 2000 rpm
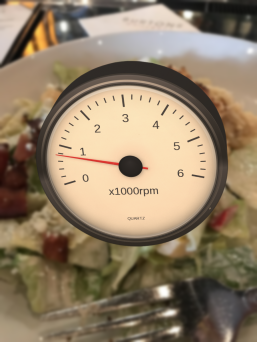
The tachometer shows 800 rpm
